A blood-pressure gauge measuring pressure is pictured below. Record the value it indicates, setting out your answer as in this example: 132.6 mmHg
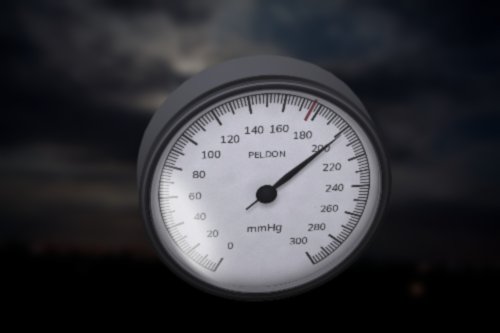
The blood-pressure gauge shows 200 mmHg
